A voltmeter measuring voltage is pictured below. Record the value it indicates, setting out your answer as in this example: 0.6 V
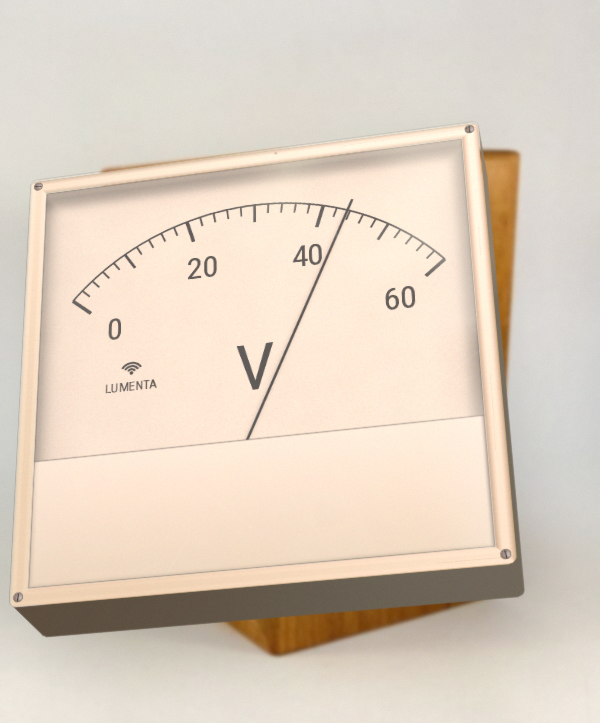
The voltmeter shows 44 V
